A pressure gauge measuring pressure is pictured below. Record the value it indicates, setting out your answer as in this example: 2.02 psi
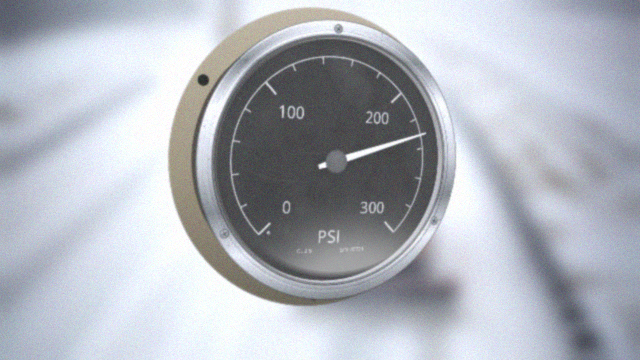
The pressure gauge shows 230 psi
